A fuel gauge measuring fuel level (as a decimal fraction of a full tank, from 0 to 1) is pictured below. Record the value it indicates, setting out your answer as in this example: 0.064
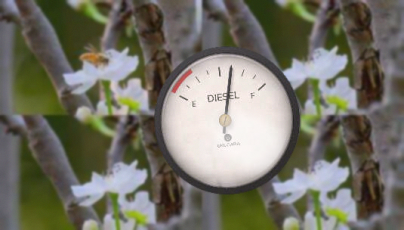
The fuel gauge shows 0.625
